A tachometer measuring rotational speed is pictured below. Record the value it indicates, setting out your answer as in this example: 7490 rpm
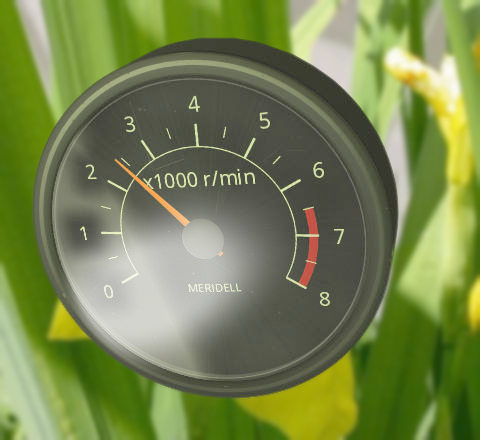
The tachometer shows 2500 rpm
